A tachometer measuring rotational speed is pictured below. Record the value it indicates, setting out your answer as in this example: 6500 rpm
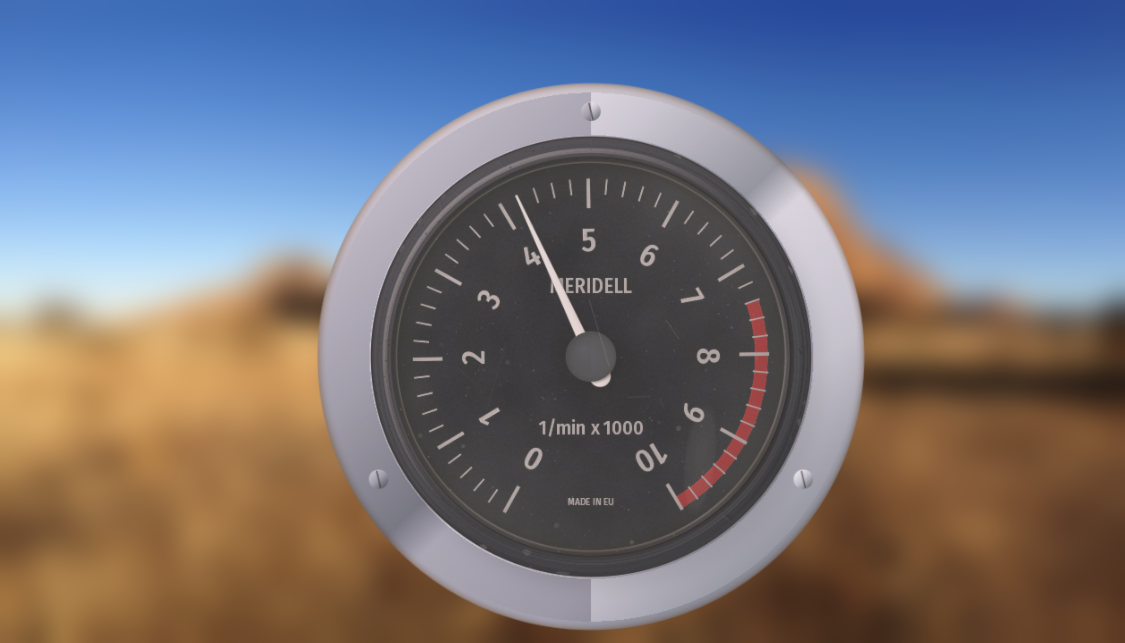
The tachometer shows 4200 rpm
